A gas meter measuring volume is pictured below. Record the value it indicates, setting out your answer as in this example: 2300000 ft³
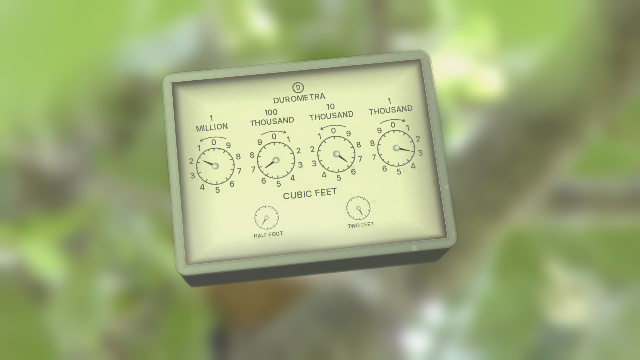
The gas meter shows 166300 ft³
